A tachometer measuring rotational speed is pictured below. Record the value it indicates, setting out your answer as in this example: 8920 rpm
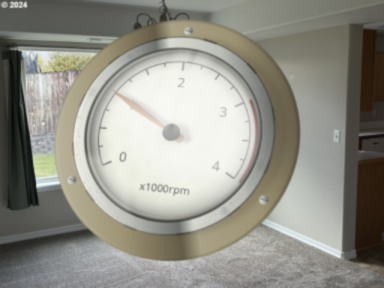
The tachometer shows 1000 rpm
